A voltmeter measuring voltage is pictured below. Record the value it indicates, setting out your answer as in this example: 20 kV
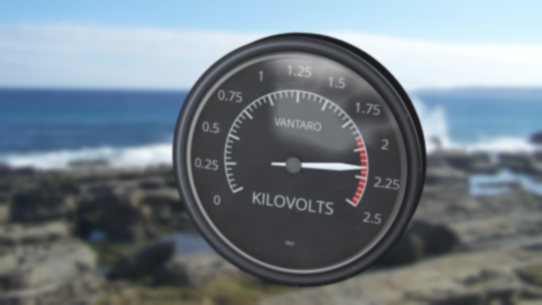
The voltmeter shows 2.15 kV
